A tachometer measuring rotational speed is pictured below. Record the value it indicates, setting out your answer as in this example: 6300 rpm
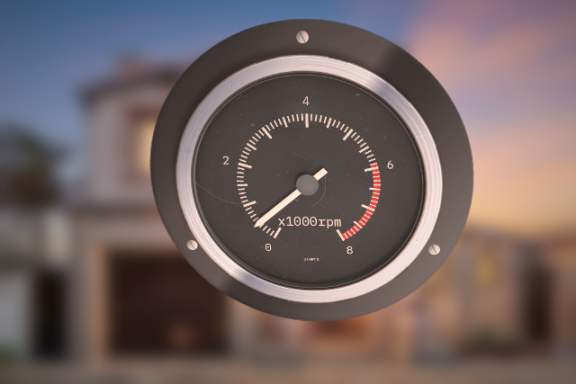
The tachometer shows 500 rpm
